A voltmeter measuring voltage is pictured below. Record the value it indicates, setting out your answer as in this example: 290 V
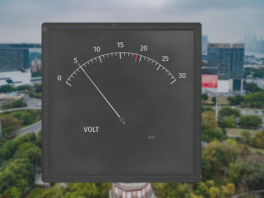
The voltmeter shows 5 V
